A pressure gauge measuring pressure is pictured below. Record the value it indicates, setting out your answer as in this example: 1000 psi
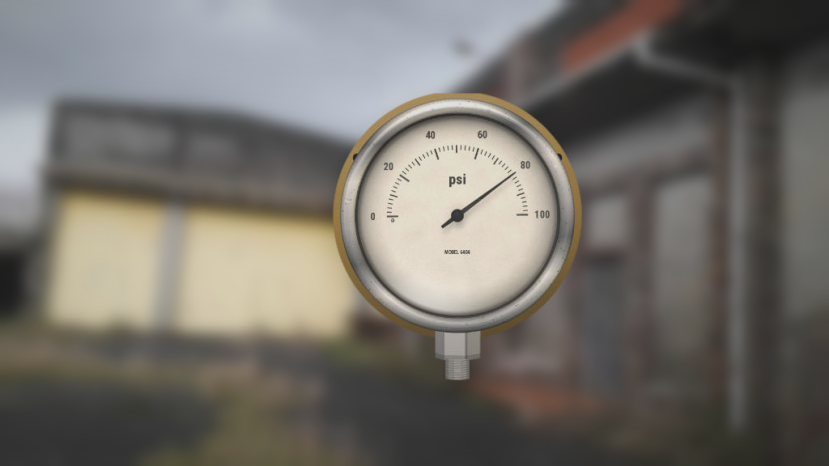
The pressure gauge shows 80 psi
